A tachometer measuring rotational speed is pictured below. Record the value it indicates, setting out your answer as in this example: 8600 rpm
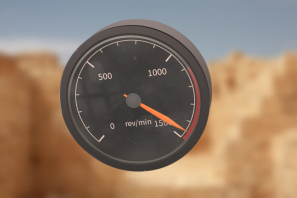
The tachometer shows 1450 rpm
